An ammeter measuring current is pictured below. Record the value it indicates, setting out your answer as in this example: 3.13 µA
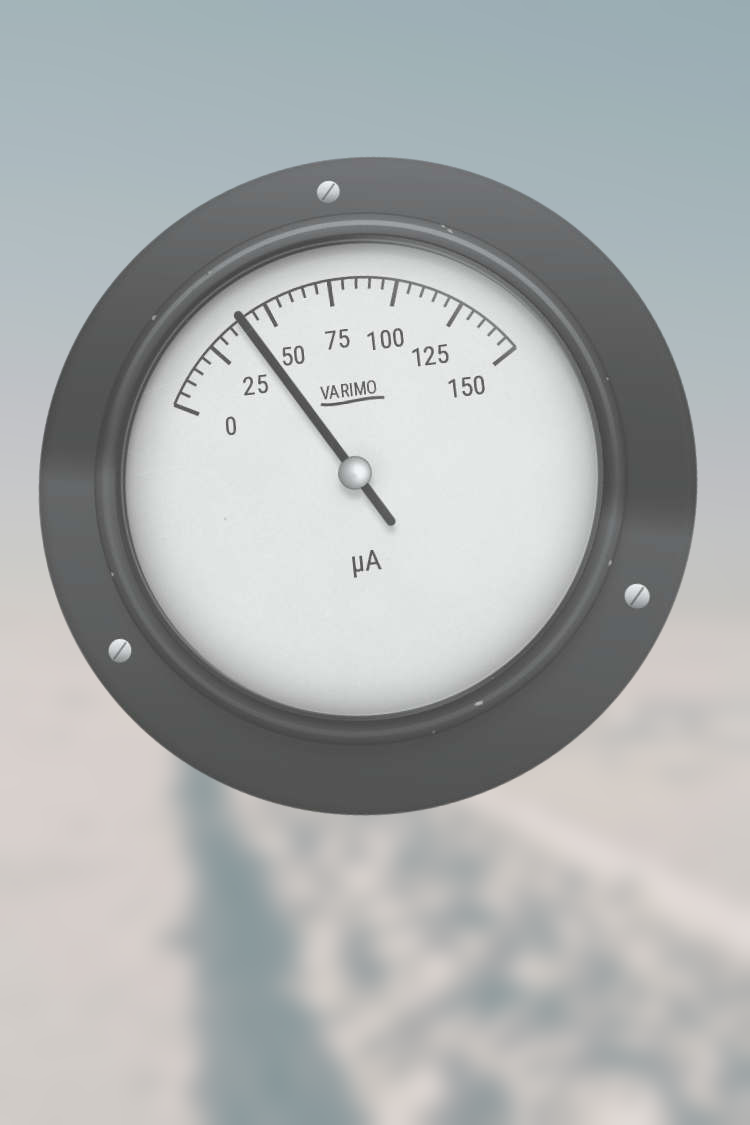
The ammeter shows 40 µA
